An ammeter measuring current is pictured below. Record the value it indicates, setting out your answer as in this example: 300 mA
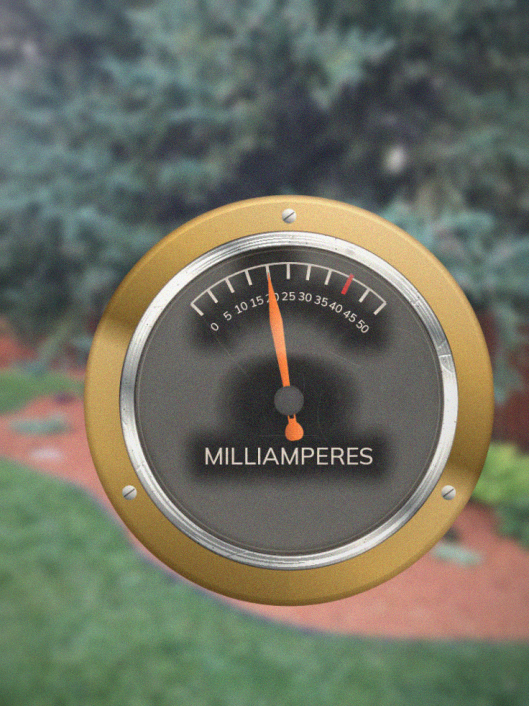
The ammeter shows 20 mA
